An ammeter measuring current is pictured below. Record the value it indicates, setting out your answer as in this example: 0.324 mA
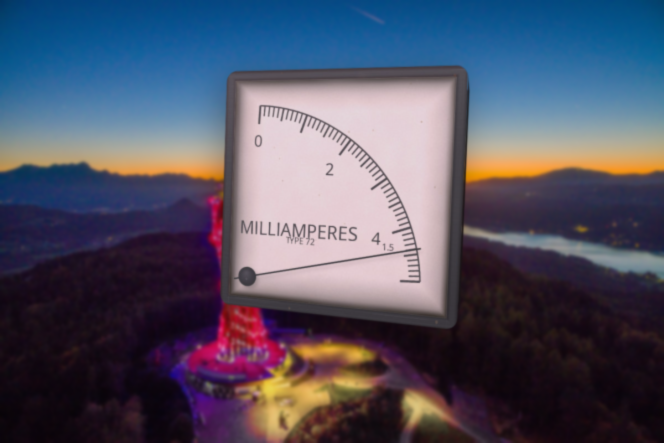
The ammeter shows 4.4 mA
